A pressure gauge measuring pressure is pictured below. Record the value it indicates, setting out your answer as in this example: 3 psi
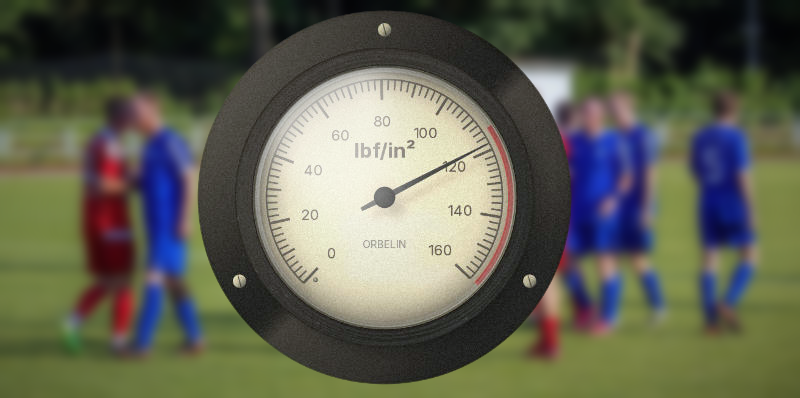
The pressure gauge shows 118 psi
